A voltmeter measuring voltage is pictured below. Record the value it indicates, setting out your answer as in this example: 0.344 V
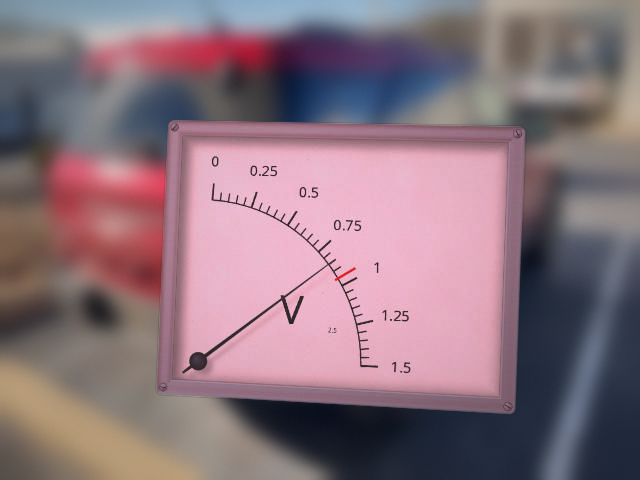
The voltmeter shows 0.85 V
